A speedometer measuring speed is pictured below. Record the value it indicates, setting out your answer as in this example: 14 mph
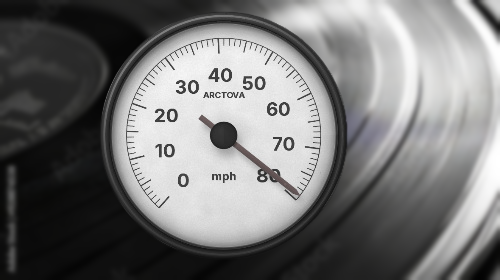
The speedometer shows 79 mph
